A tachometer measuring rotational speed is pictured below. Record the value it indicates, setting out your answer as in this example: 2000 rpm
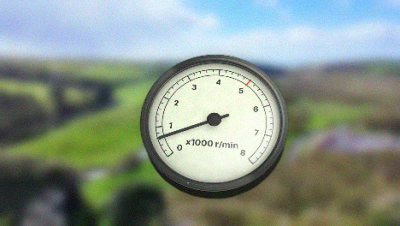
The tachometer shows 600 rpm
